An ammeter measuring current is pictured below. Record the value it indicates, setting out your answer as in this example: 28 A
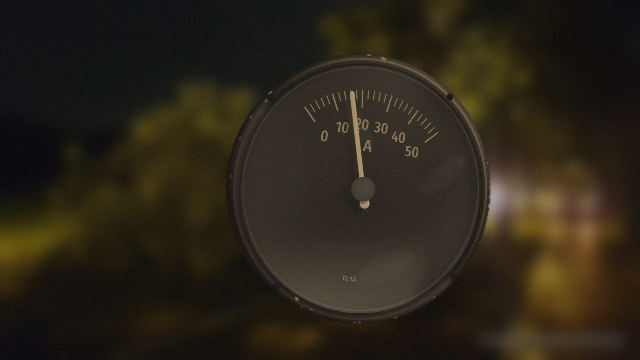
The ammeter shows 16 A
